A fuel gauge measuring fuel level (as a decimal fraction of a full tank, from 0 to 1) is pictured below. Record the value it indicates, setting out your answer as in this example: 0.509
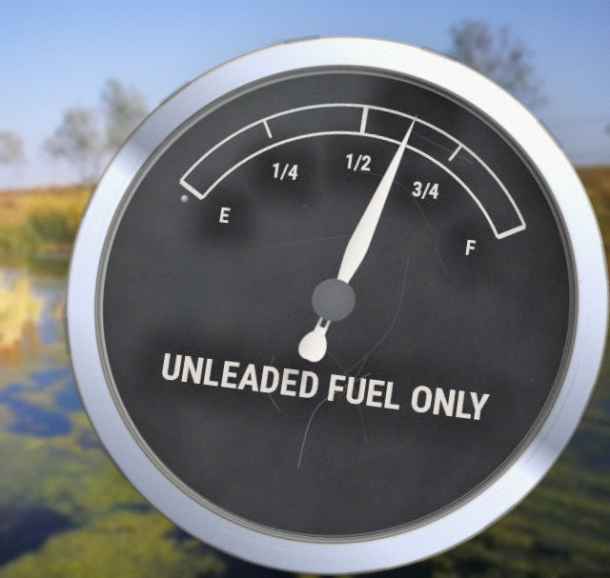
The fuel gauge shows 0.625
